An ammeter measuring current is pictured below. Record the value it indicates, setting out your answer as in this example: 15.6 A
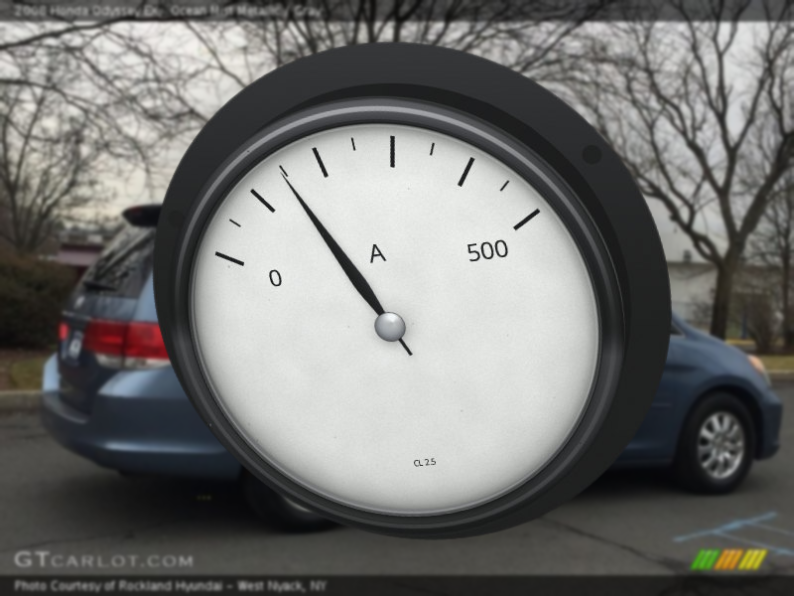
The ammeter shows 150 A
